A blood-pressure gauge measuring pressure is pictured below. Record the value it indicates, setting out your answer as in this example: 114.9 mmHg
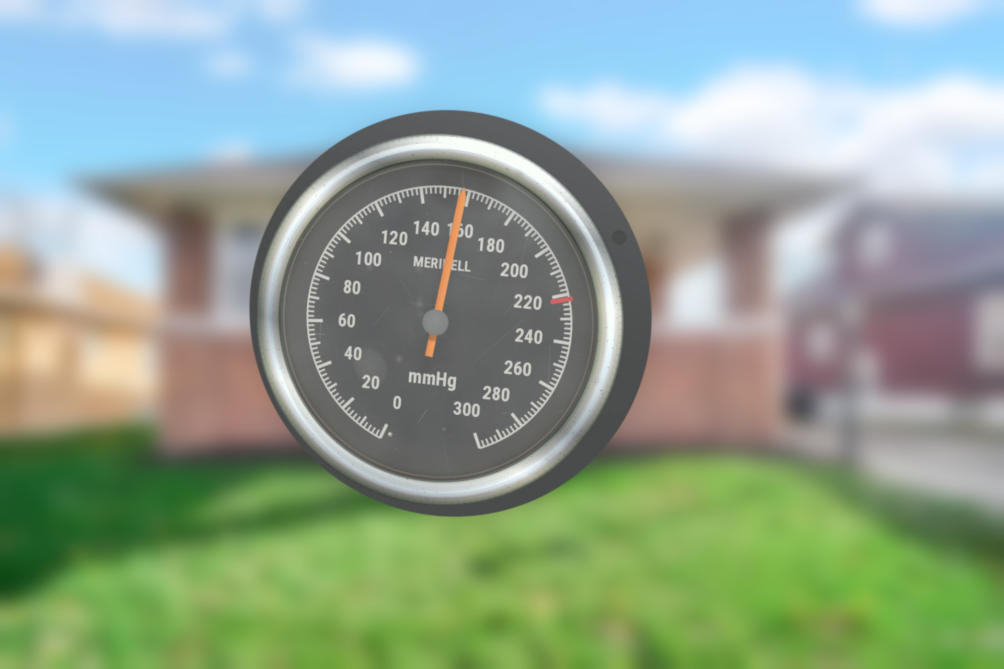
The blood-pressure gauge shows 158 mmHg
